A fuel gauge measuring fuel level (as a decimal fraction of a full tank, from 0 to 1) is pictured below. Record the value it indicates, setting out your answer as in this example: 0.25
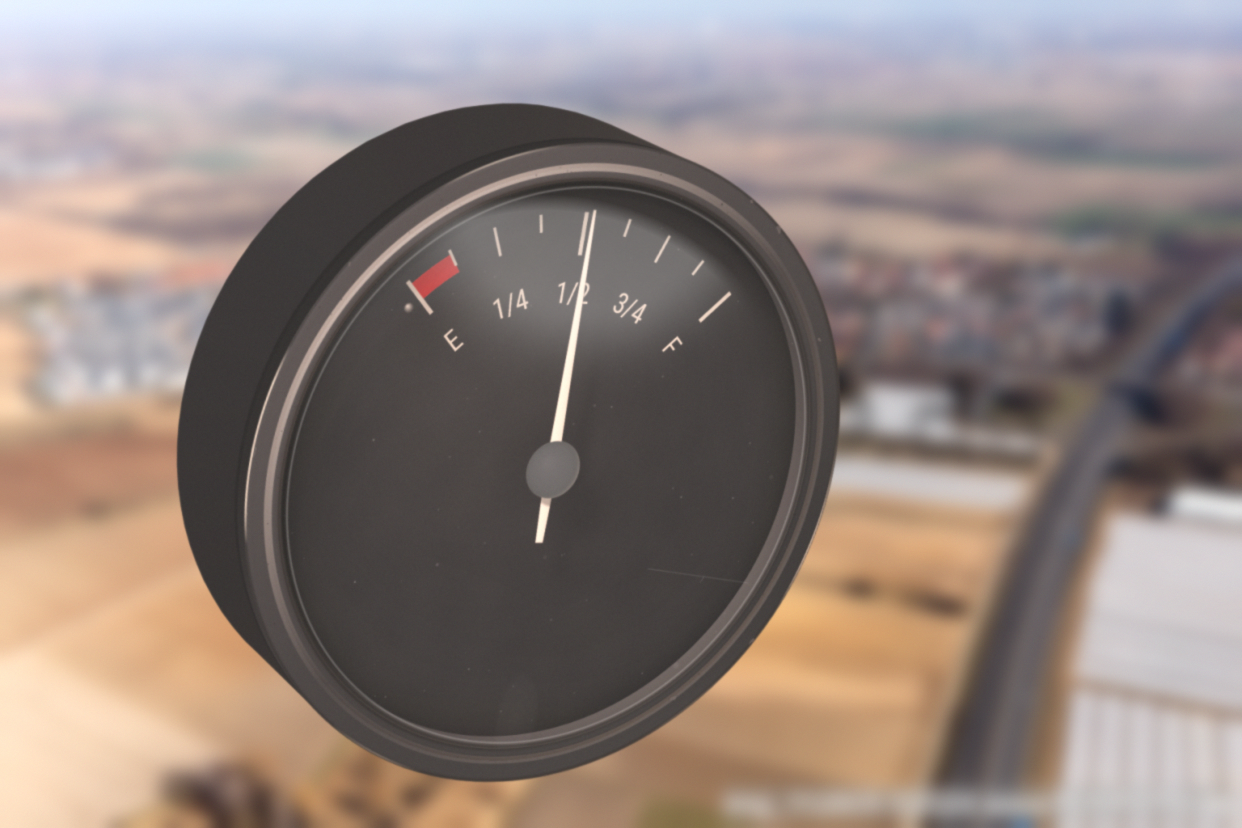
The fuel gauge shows 0.5
